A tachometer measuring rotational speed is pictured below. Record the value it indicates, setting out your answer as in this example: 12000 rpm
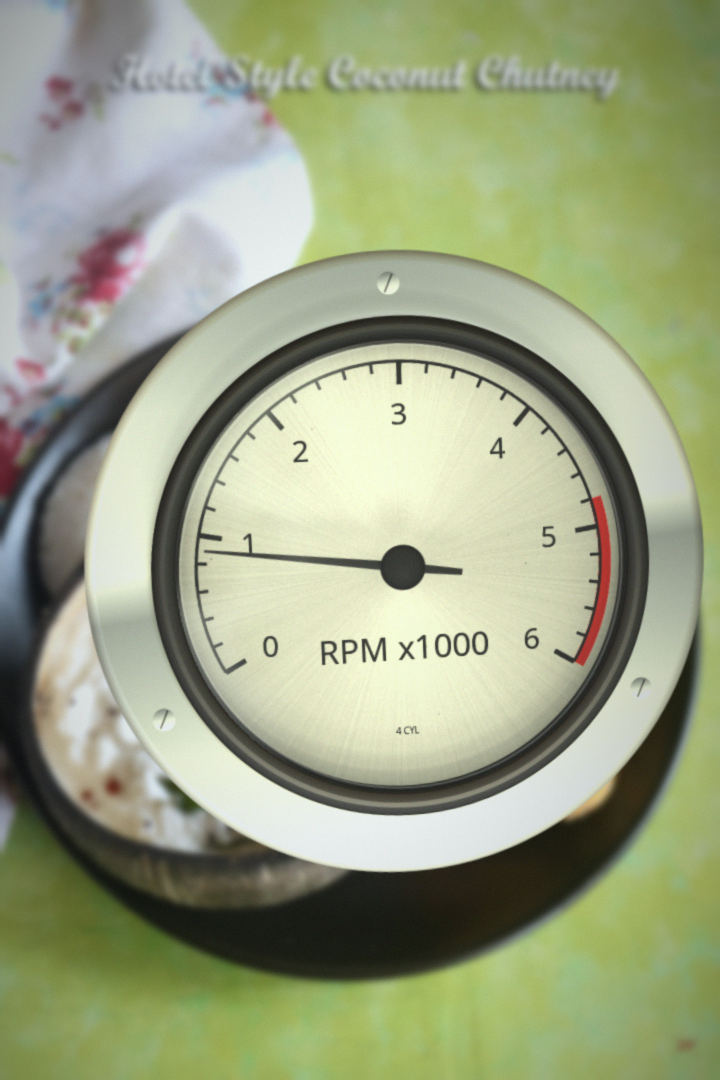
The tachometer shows 900 rpm
